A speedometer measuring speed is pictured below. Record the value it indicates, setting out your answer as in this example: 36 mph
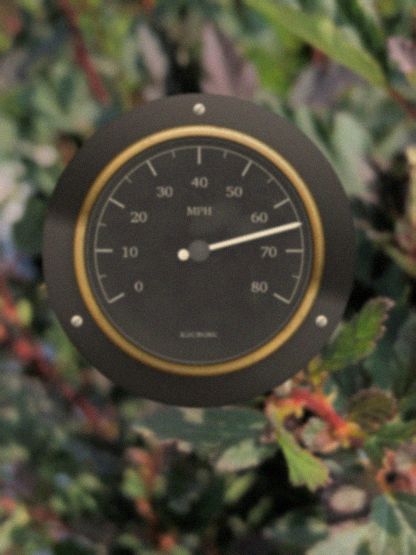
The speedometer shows 65 mph
